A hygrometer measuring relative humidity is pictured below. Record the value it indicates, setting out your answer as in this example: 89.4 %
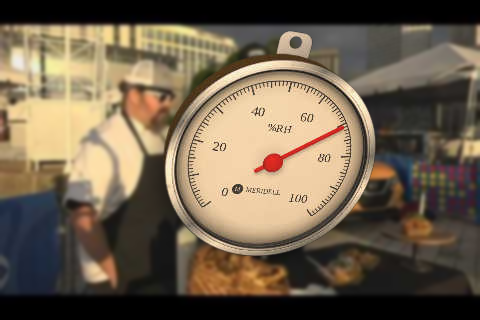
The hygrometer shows 70 %
